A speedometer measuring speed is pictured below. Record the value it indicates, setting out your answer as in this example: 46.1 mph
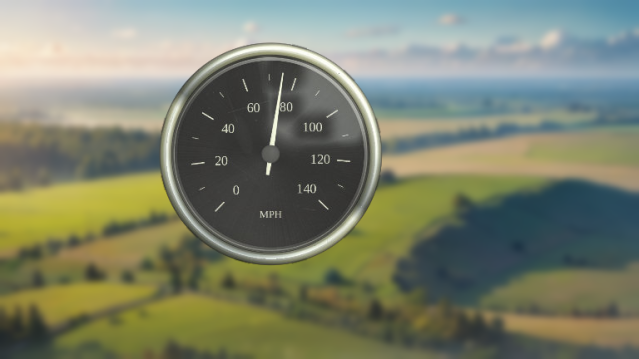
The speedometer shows 75 mph
